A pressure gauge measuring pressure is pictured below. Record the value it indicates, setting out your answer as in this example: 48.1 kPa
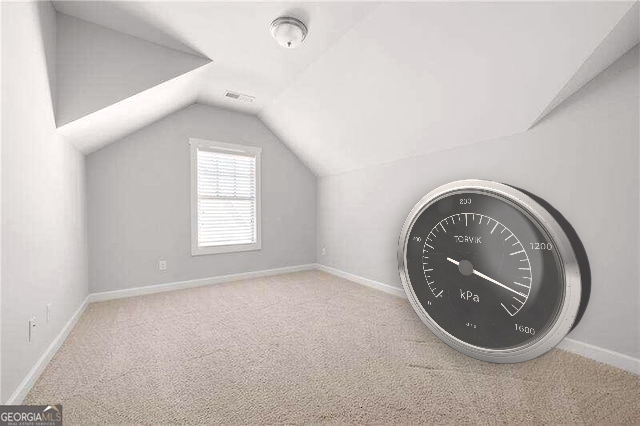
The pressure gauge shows 1450 kPa
